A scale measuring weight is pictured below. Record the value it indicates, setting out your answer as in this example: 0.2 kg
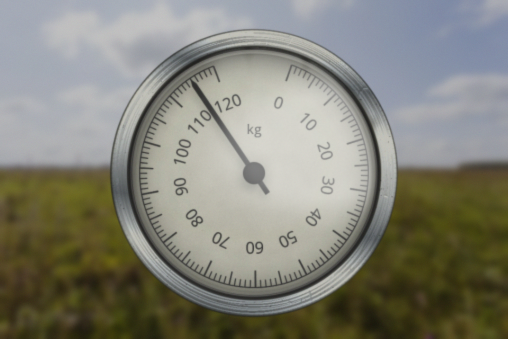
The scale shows 115 kg
